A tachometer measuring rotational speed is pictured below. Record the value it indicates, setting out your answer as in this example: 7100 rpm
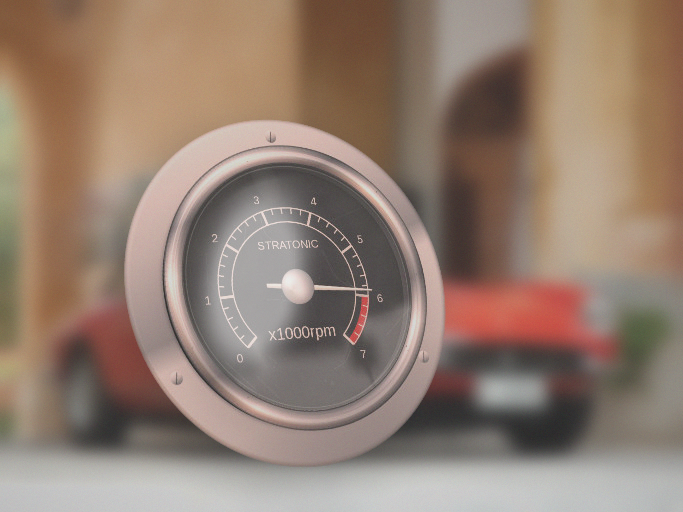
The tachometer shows 5900 rpm
